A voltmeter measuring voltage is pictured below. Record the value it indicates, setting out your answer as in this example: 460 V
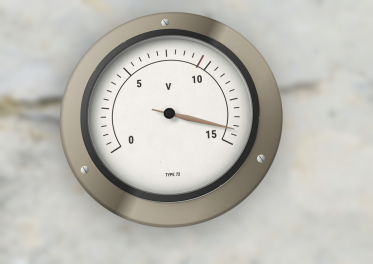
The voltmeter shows 14.25 V
